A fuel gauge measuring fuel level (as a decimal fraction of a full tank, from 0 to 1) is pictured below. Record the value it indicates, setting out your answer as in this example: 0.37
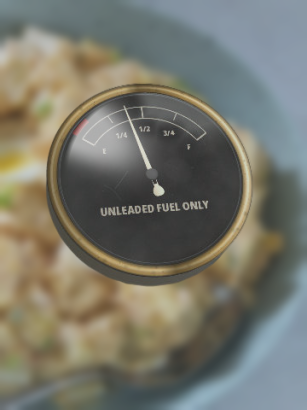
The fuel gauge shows 0.375
